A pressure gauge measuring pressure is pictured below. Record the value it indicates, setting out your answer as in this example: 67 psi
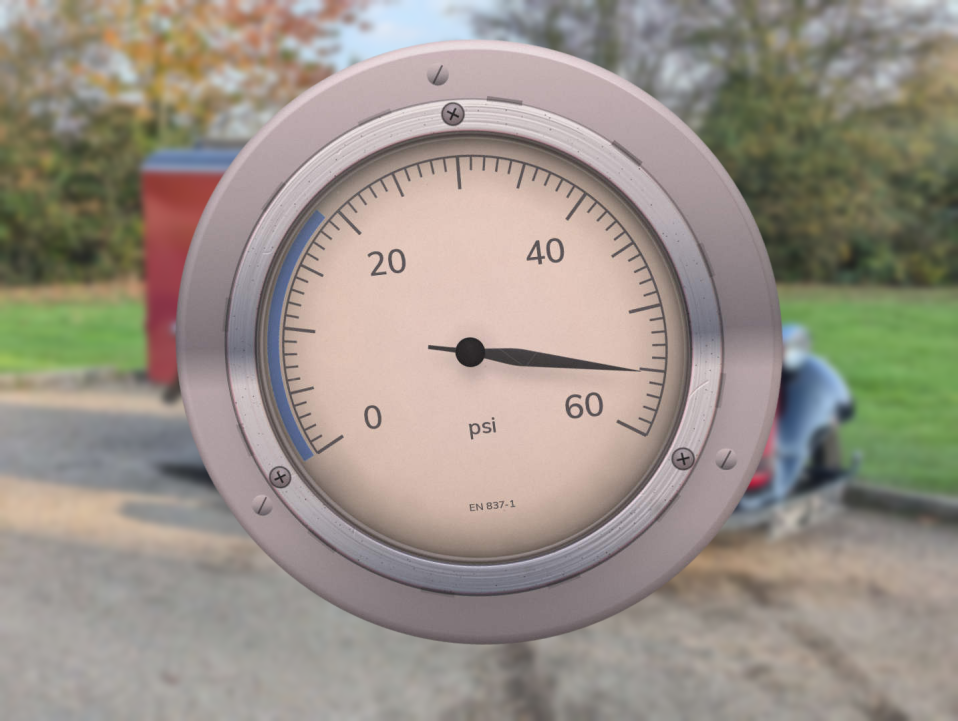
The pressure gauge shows 55 psi
